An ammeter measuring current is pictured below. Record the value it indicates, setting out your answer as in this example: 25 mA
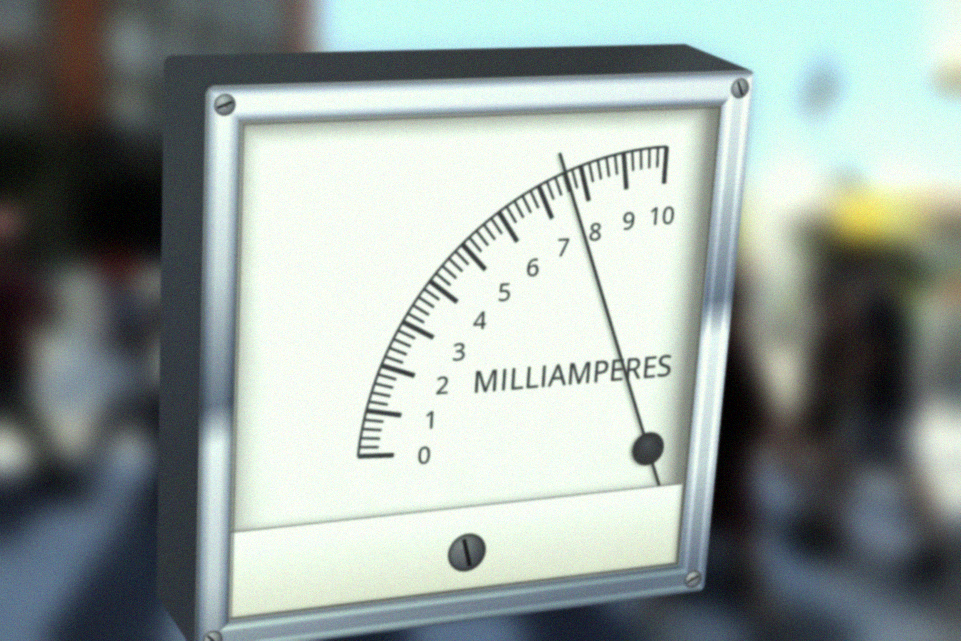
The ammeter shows 7.6 mA
